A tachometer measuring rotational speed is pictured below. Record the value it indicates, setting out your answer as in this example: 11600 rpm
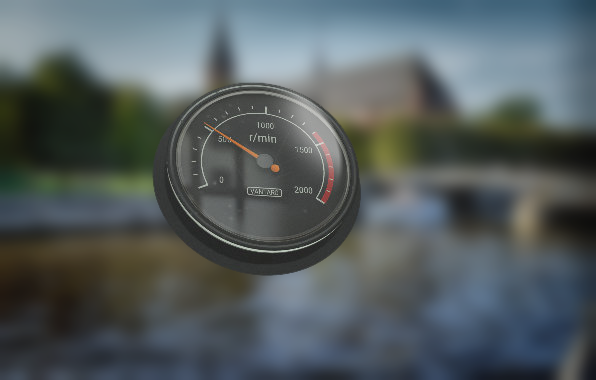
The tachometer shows 500 rpm
